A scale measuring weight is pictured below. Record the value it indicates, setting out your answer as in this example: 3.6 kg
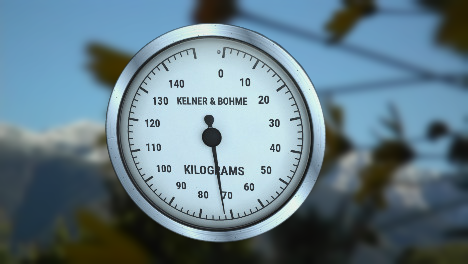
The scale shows 72 kg
